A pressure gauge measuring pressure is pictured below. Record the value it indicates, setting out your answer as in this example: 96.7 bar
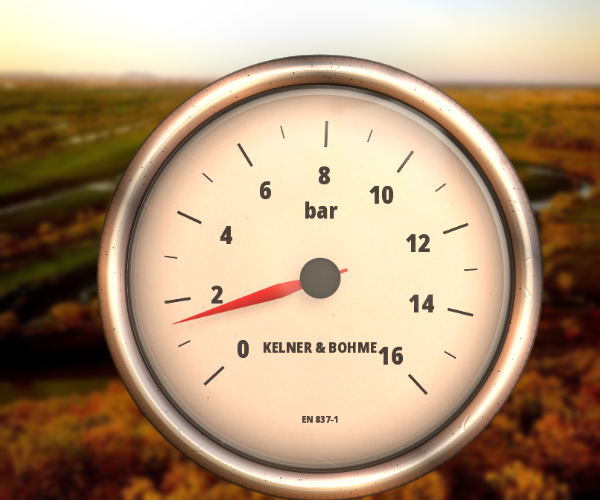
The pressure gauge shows 1.5 bar
